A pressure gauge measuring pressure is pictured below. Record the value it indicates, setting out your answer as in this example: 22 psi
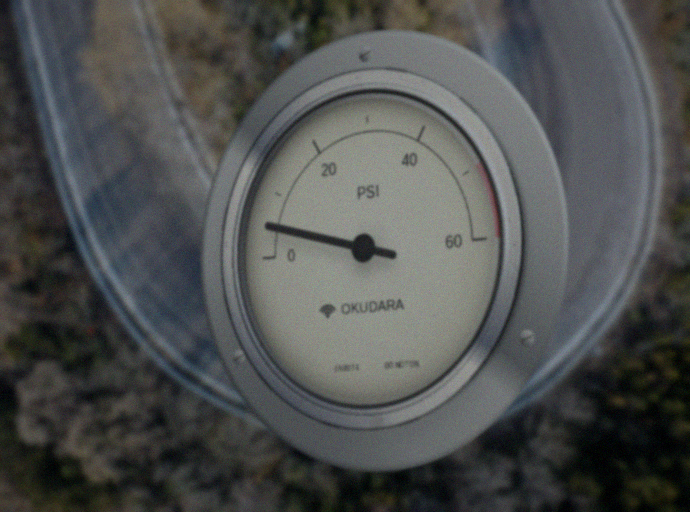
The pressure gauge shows 5 psi
